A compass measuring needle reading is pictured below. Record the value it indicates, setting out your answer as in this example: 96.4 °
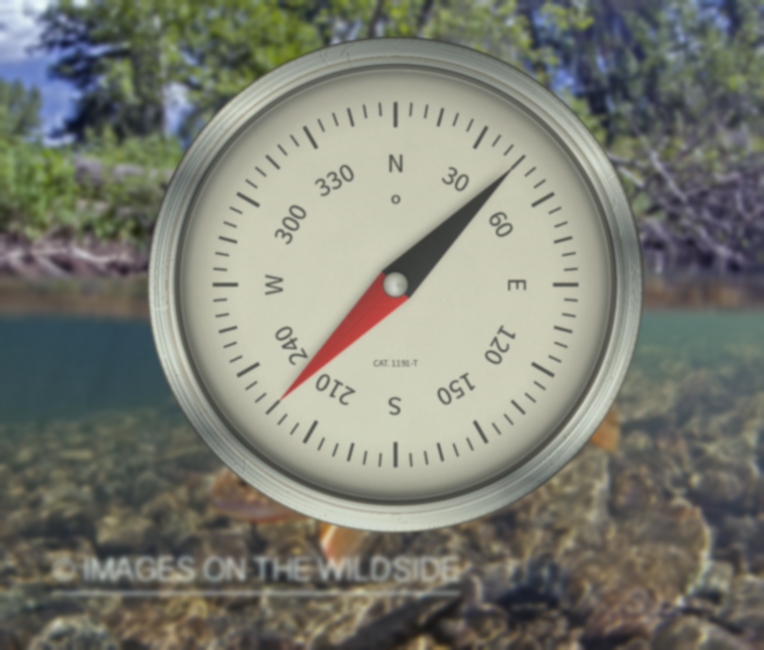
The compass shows 225 °
